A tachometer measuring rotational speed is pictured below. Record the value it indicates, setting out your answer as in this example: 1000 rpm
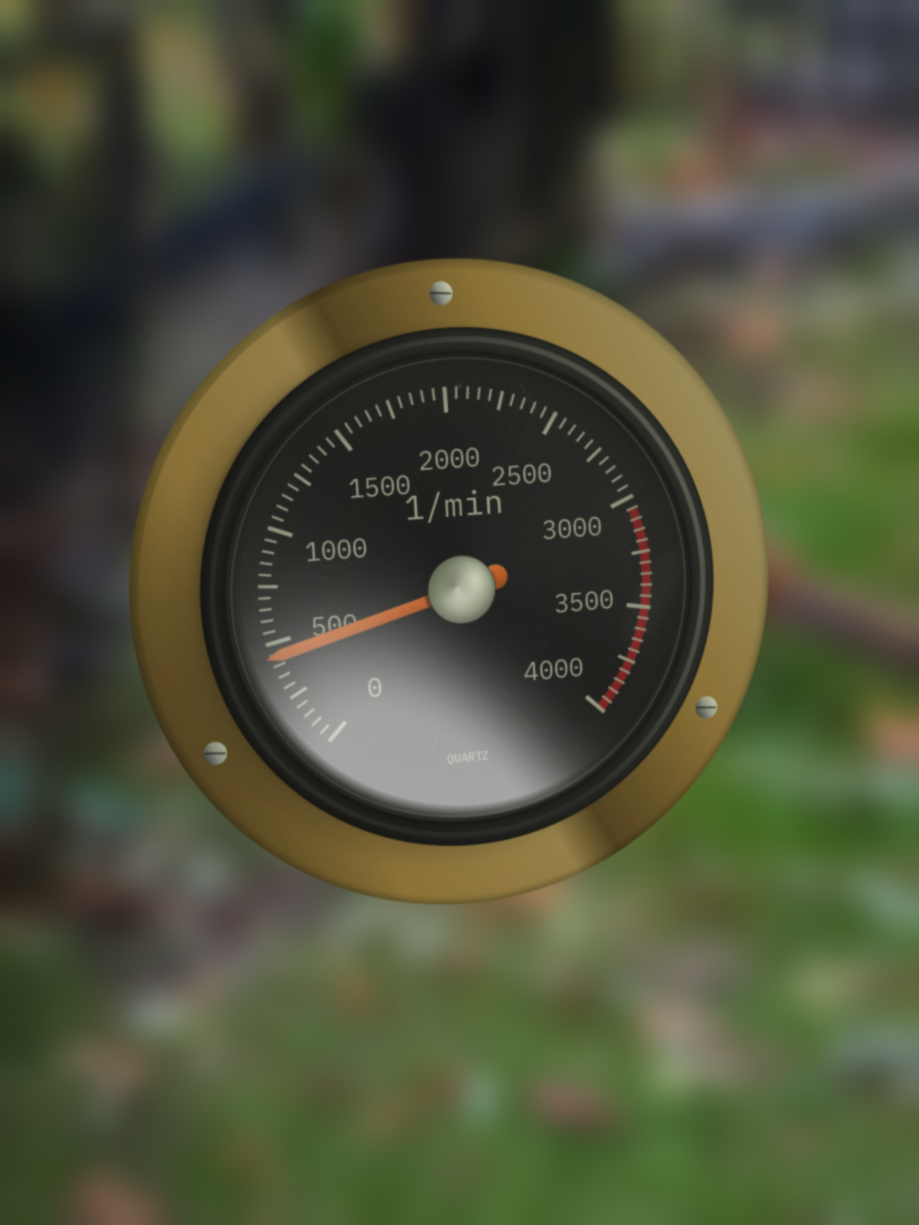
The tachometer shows 450 rpm
